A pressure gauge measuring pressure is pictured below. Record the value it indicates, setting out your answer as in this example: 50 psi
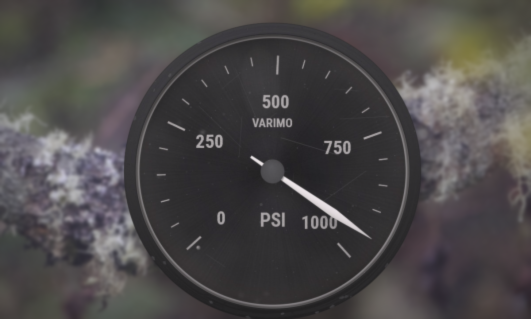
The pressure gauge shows 950 psi
